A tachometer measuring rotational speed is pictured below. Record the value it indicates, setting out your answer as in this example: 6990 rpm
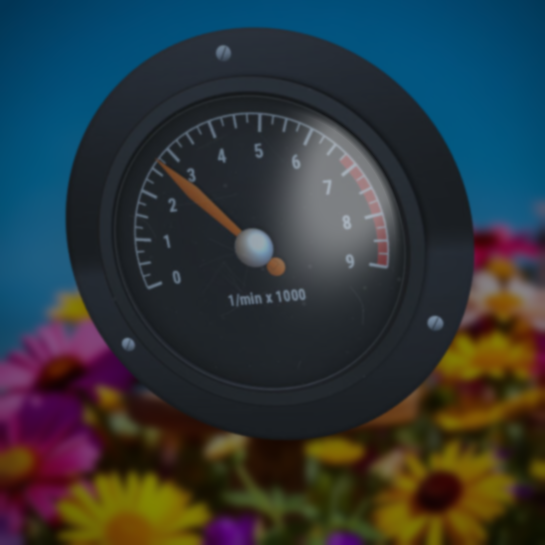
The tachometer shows 2750 rpm
